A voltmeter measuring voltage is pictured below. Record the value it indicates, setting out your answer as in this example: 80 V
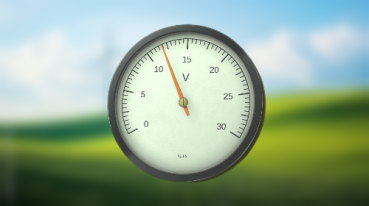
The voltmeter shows 12 V
